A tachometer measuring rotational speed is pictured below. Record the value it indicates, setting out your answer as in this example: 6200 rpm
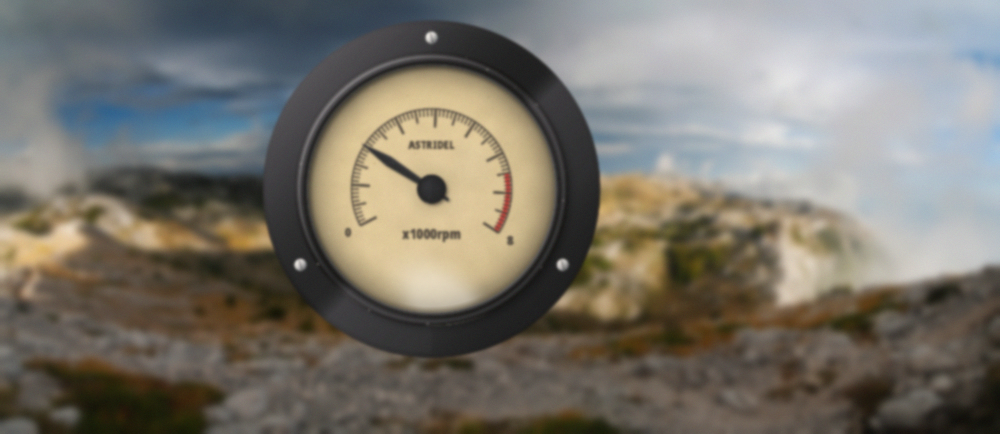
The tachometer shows 2000 rpm
